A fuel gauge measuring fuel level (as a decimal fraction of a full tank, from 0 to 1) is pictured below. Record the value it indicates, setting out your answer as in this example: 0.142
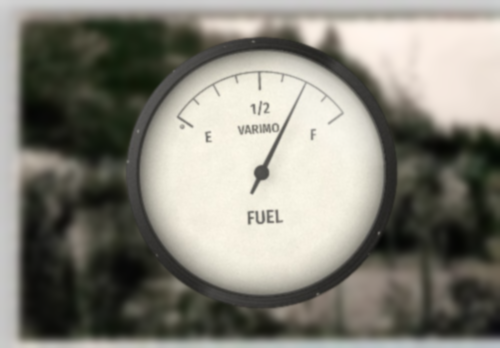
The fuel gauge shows 0.75
